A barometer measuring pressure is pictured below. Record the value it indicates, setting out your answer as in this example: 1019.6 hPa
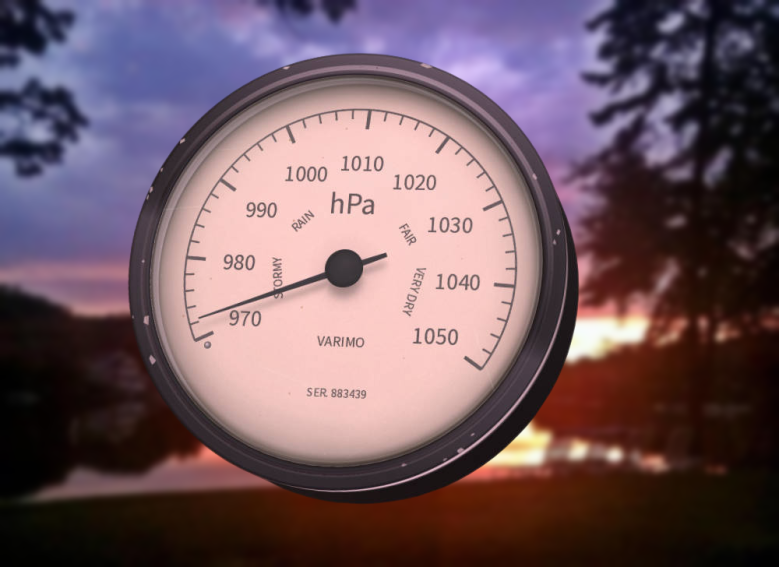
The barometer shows 972 hPa
